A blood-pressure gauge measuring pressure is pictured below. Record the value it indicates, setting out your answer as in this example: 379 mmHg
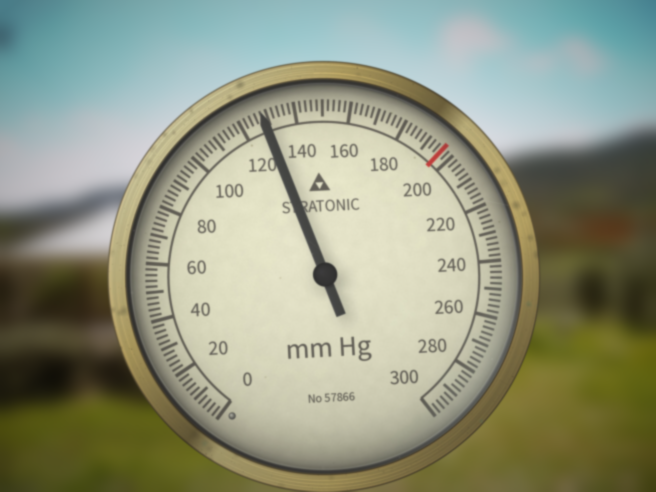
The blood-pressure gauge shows 128 mmHg
